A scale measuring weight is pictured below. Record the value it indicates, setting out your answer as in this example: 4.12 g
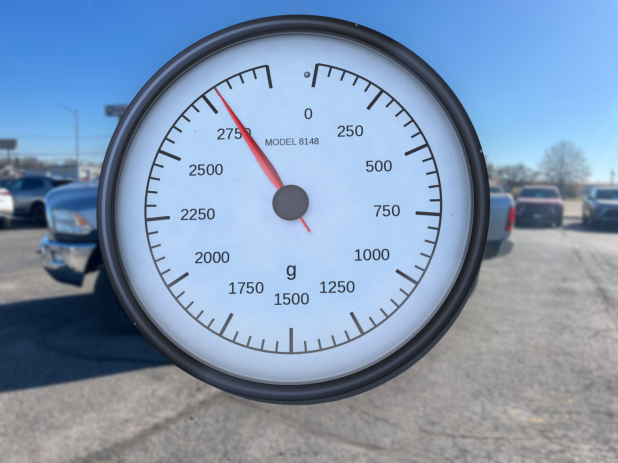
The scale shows 2800 g
